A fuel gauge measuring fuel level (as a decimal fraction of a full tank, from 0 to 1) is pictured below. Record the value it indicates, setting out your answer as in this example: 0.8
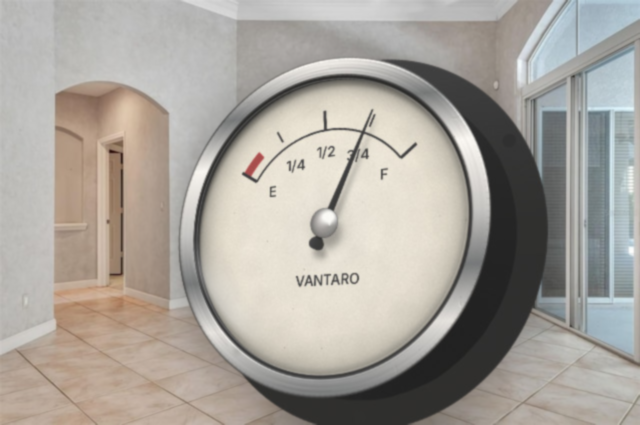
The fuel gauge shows 0.75
